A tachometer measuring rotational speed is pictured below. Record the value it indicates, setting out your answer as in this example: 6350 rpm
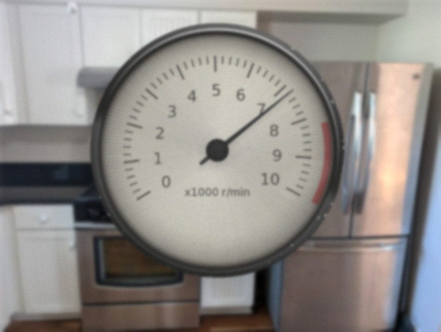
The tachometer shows 7200 rpm
